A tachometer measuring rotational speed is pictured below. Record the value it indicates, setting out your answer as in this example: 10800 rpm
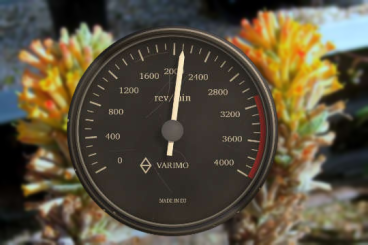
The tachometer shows 2100 rpm
